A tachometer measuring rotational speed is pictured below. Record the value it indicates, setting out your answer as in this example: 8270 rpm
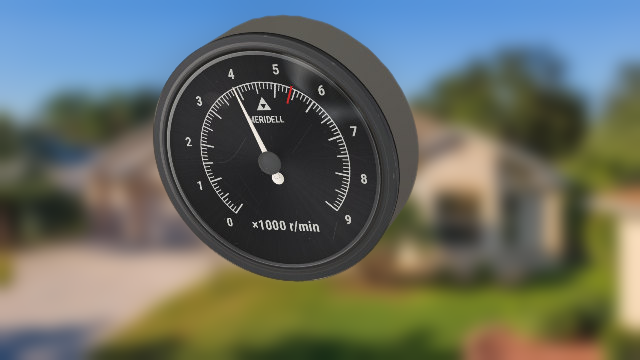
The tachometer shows 4000 rpm
